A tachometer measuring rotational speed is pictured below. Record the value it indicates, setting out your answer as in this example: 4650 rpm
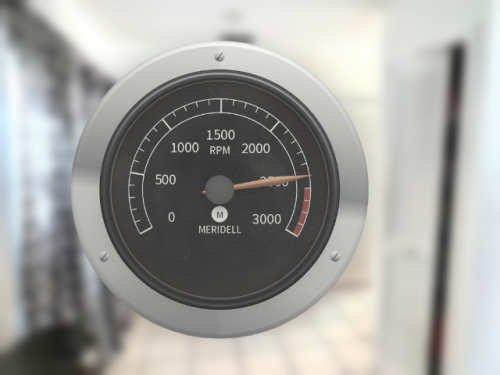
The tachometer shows 2500 rpm
